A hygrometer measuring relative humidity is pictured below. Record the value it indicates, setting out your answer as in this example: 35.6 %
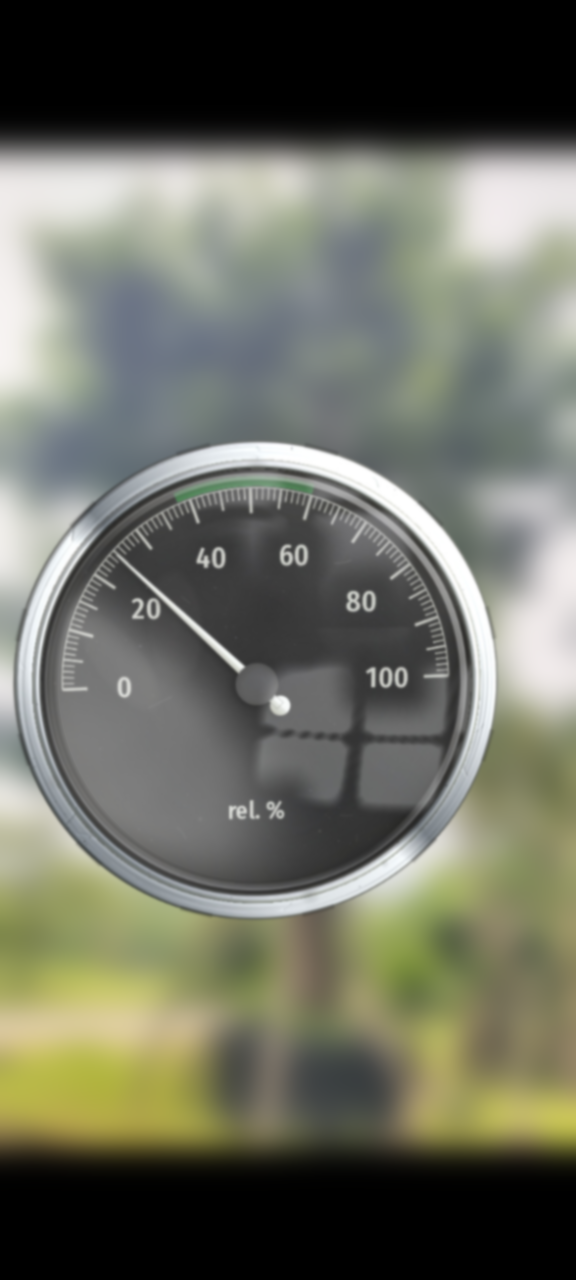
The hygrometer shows 25 %
